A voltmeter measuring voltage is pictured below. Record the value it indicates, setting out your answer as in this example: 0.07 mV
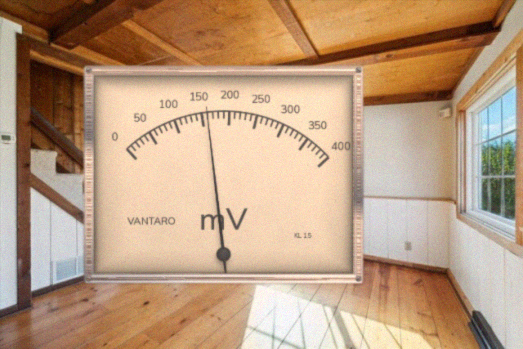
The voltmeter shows 160 mV
